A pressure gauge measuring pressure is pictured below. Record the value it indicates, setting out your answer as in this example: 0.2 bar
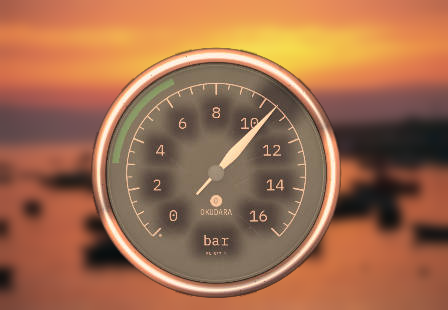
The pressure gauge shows 10.5 bar
